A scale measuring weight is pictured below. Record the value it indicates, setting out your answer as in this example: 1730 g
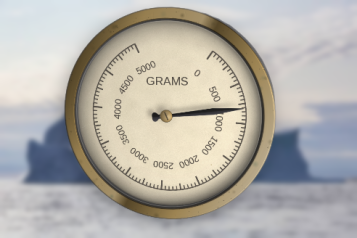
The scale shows 800 g
